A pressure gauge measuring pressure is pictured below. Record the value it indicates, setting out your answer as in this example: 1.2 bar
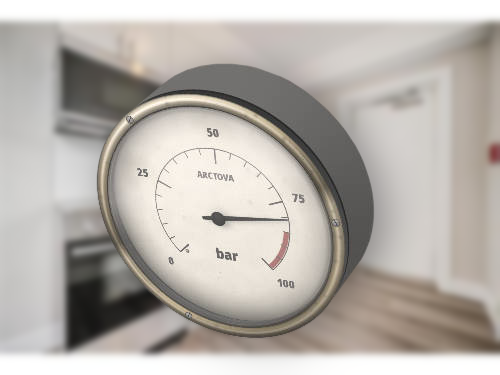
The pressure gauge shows 80 bar
